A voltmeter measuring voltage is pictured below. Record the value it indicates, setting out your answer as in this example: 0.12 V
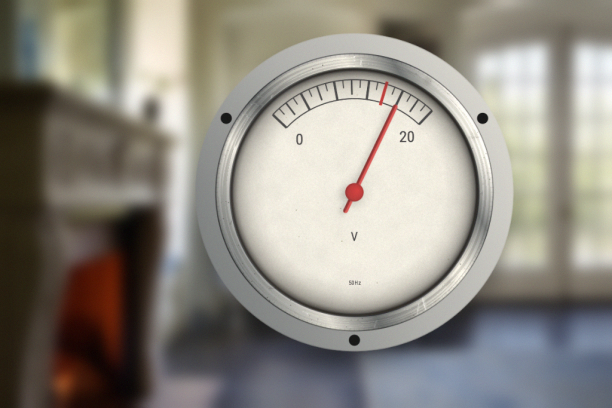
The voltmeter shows 16 V
